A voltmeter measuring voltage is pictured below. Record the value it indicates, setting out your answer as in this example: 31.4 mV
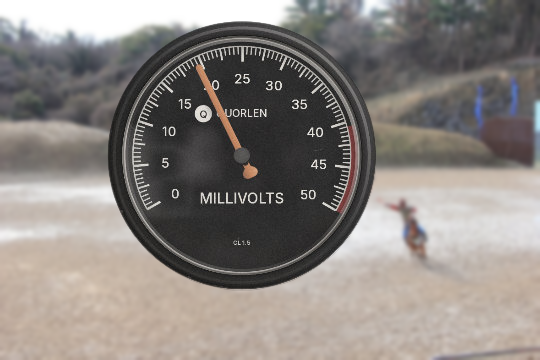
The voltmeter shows 19.5 mV
